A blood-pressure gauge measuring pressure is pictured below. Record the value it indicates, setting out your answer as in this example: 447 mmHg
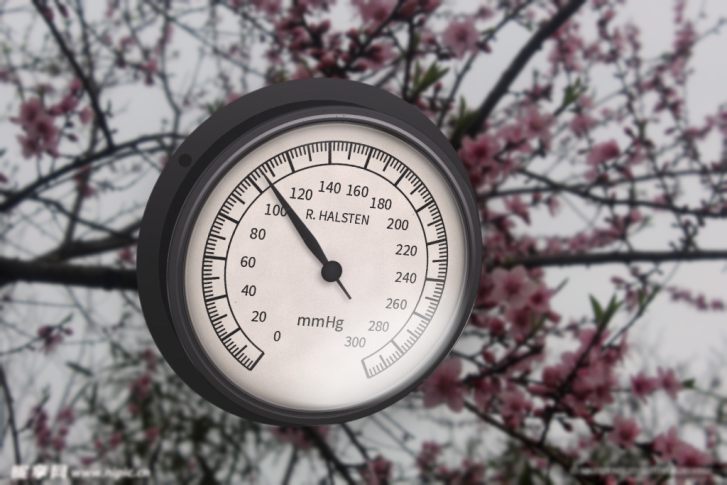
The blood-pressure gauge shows 106 mmHg
